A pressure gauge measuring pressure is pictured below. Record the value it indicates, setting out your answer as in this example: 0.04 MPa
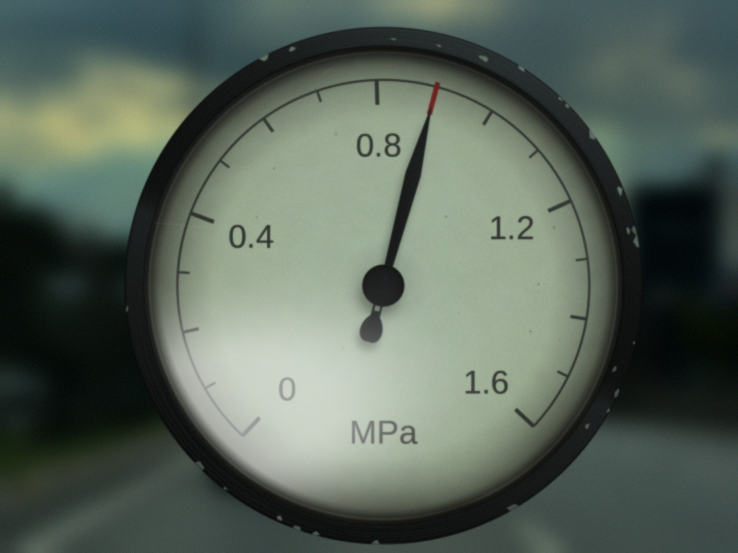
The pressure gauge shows 0.9 MPa
